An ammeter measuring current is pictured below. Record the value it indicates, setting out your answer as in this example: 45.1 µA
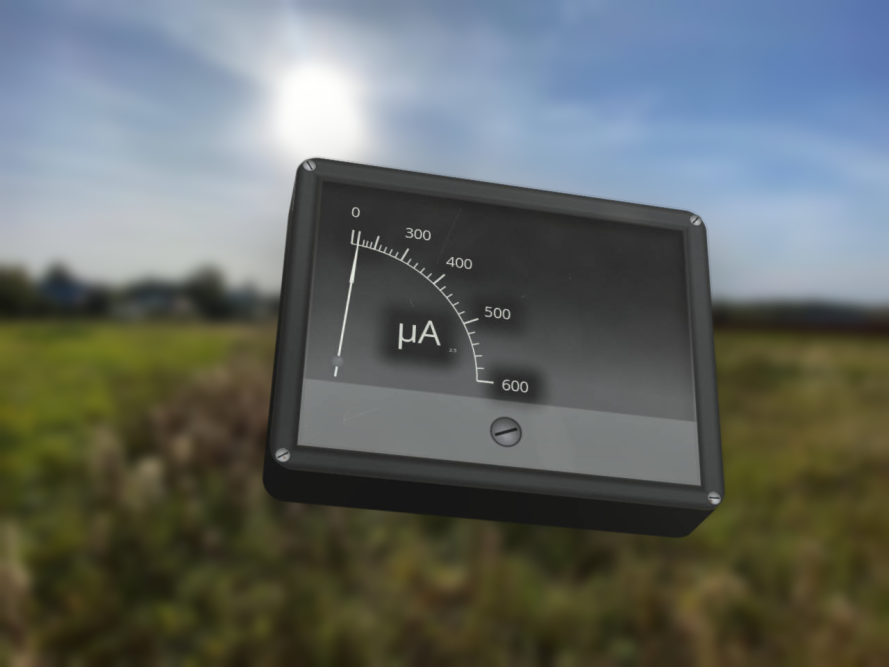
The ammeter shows 100 µA
